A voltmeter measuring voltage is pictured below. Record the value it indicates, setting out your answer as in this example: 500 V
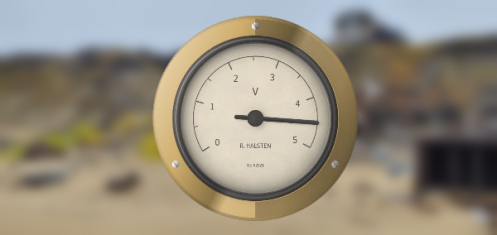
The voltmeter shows 4.5 V
